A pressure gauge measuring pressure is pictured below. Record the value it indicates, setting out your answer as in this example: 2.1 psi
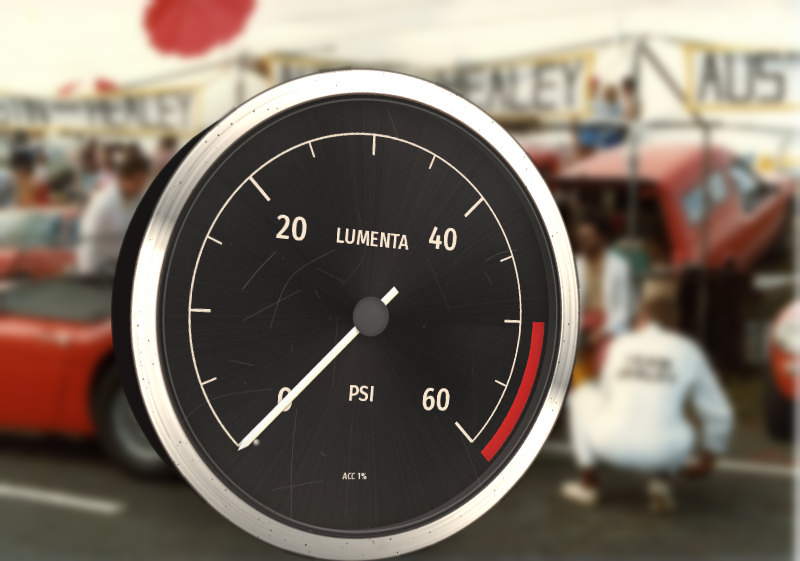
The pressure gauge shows 0 psi
